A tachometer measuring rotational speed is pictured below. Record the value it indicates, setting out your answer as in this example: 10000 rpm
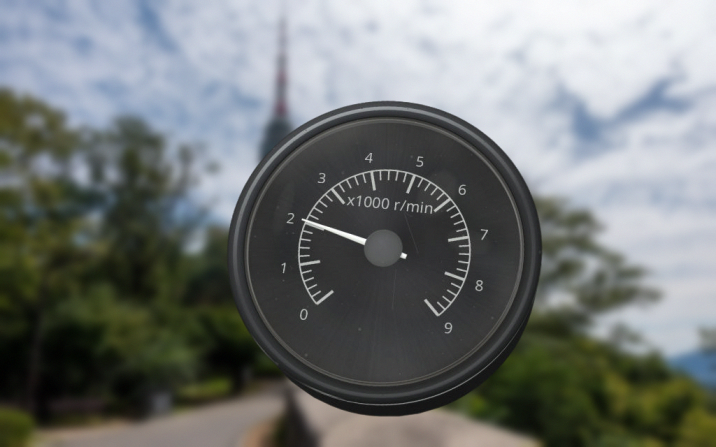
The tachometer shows 2000 rpm
